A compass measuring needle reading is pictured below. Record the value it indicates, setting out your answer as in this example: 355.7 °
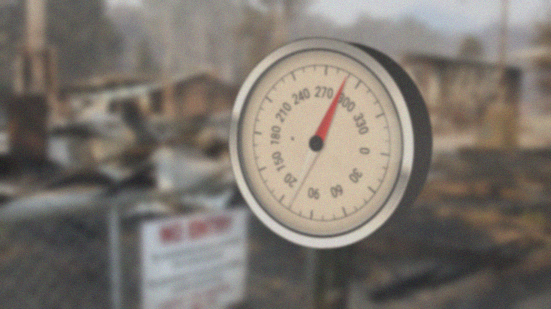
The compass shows 290 °
